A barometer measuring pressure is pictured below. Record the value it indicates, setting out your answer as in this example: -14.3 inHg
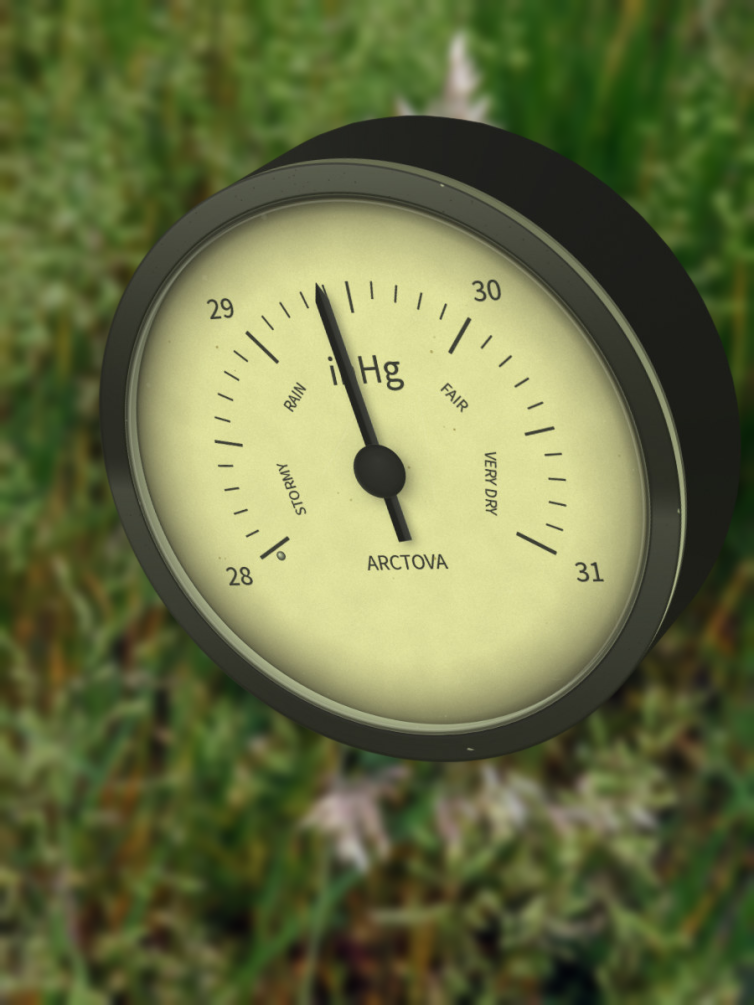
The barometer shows 29.4 inHg
